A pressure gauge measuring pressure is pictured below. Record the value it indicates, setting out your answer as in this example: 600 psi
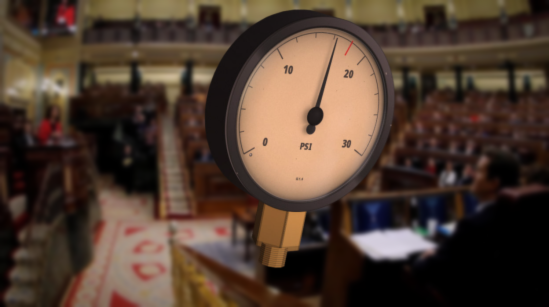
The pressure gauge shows 16 psi
